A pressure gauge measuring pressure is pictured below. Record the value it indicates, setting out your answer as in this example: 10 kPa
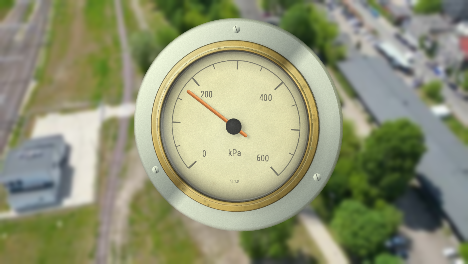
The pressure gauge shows 175 kPa
